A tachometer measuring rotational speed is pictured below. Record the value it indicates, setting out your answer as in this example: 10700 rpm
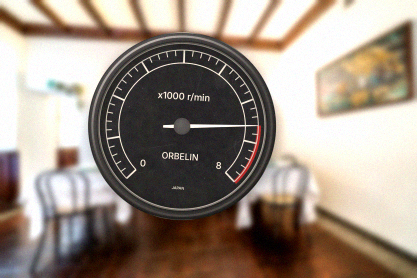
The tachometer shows 6600 rpm
